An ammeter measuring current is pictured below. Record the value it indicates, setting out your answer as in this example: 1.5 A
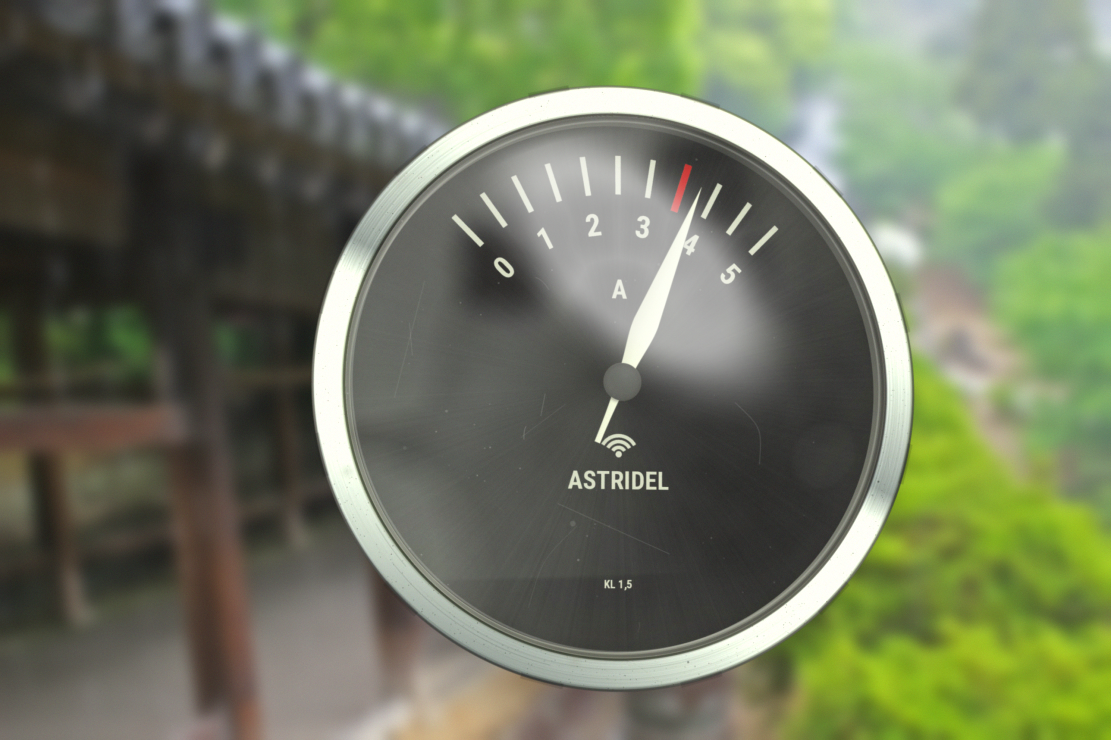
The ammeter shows 3.75 A
